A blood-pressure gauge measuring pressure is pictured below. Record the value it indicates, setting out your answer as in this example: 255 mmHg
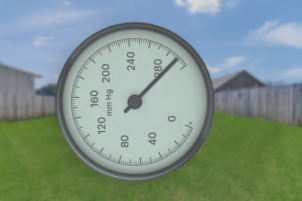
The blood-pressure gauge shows 290 mmHg
